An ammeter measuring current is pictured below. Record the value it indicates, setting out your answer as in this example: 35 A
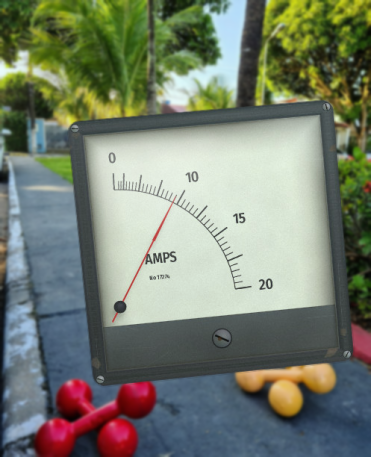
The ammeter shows 9.5 A
